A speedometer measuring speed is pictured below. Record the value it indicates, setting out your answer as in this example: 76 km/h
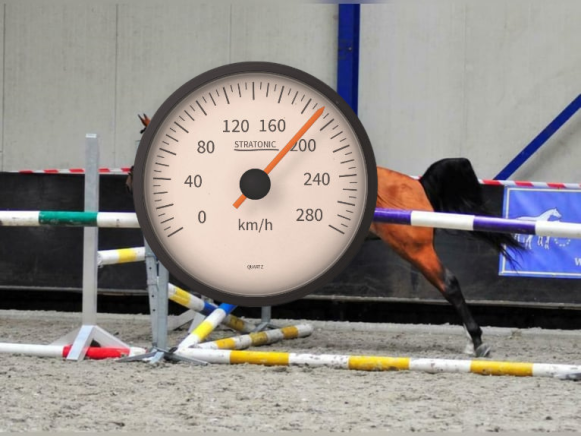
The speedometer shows 190 km/h
